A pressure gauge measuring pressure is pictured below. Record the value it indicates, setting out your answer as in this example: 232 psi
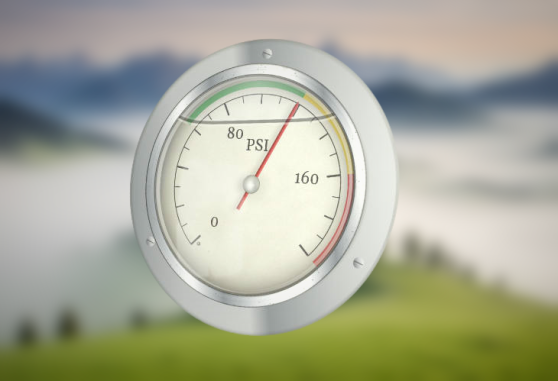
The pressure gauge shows 120 psi
